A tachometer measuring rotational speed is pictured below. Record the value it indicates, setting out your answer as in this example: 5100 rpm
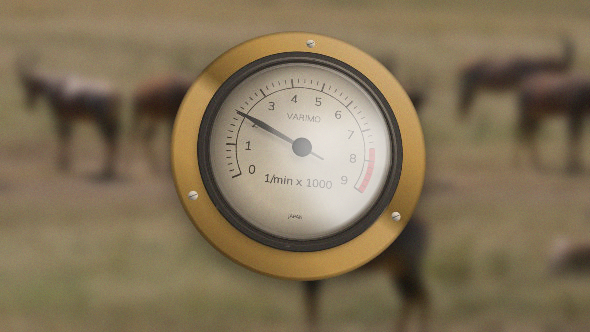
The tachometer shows 2000 rpm
